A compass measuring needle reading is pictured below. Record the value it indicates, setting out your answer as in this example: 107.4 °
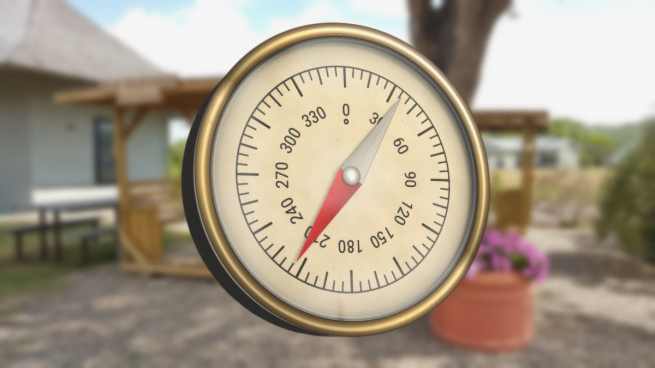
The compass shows 215 °
